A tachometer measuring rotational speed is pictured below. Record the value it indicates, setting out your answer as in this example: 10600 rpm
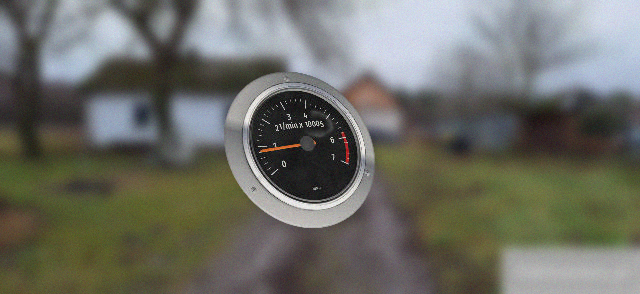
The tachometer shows 800 rpm
